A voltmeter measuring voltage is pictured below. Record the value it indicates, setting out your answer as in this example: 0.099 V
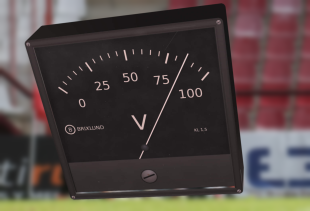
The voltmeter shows 85 V
